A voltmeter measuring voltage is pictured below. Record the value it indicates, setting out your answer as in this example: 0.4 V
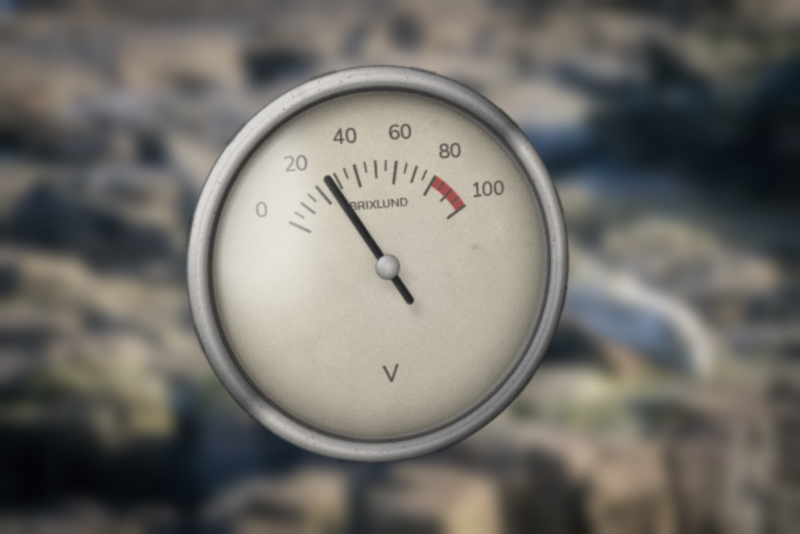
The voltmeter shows 25 V
